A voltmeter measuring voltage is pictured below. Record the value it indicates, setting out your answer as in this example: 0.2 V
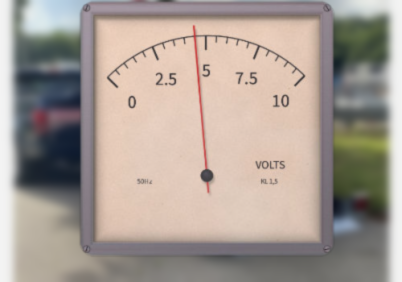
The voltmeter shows 4.5 V
